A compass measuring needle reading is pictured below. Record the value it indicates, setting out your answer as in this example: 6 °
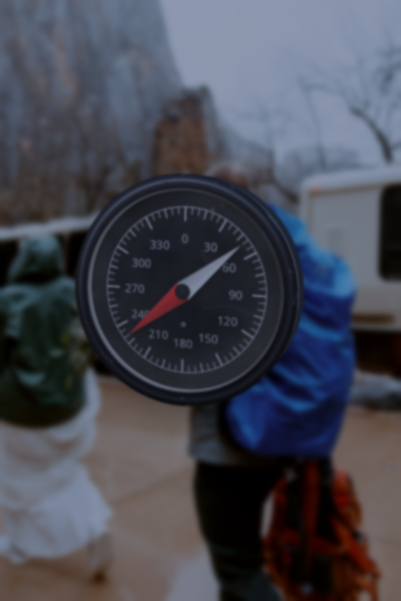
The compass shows 230 °
